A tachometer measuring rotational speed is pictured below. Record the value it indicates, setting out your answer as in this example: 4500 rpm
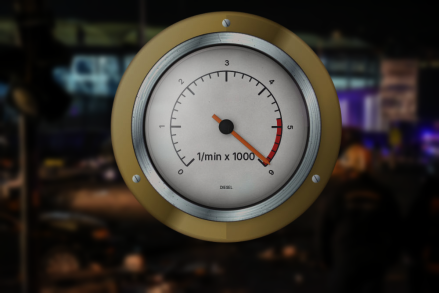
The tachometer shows 5900 rpm
